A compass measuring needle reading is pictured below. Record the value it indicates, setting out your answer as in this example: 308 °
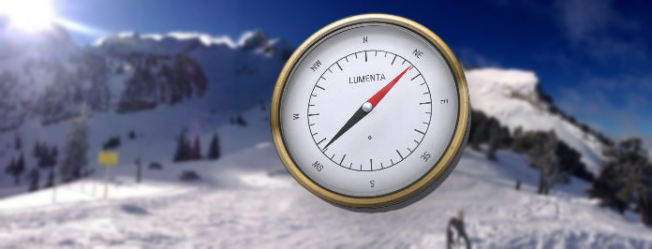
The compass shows 50 °
